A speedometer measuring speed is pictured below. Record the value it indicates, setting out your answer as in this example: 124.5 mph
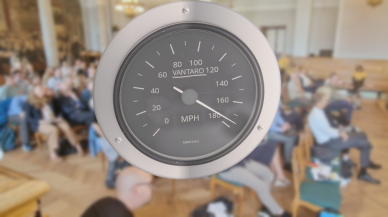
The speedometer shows 175 mph
